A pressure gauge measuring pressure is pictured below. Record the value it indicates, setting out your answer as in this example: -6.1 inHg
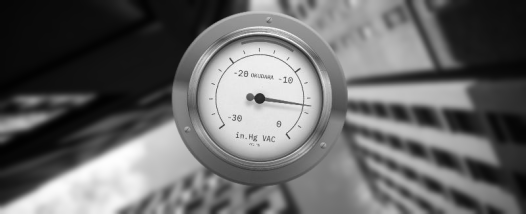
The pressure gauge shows -5 inHg
